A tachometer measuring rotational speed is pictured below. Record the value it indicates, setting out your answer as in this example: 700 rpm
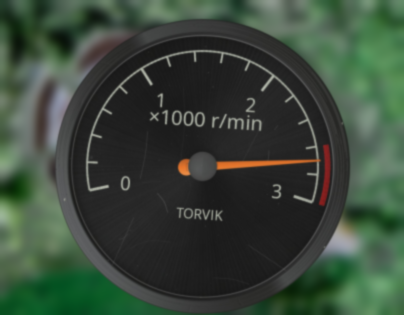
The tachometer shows 2700 rpm
